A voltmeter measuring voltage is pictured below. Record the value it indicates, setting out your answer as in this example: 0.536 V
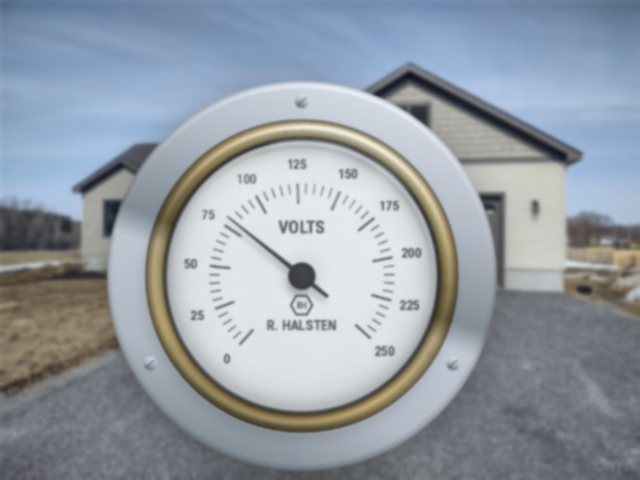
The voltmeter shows 80 V
